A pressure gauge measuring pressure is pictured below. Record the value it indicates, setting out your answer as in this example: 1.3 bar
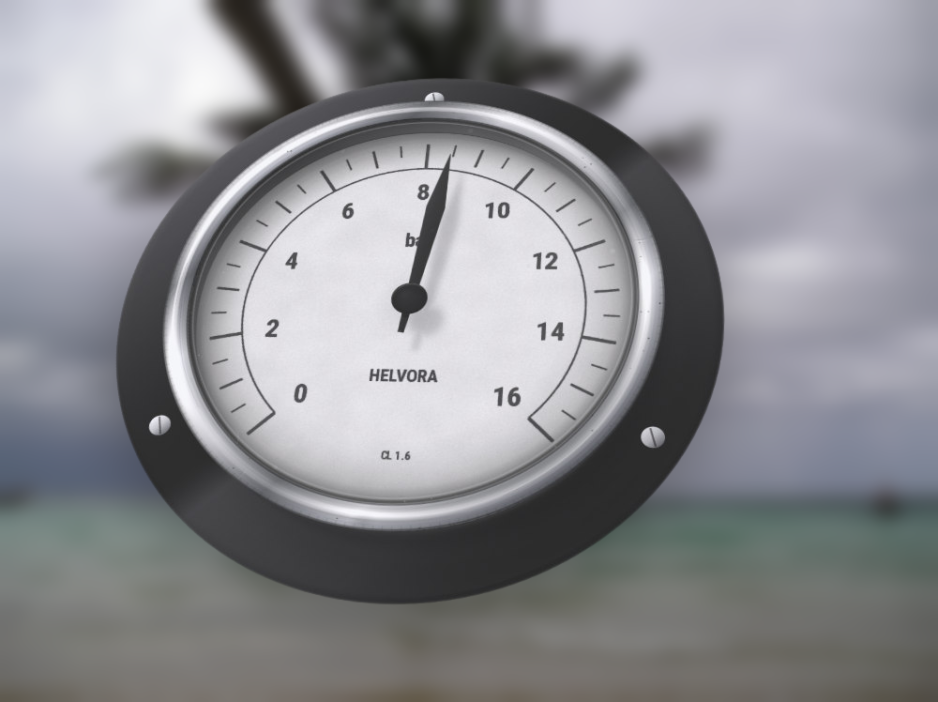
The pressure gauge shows 8.5 bar
